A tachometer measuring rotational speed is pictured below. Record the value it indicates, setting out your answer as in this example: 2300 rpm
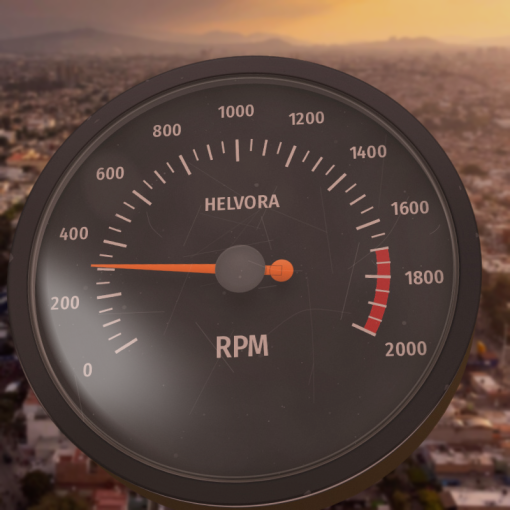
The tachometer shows 300 rpm
